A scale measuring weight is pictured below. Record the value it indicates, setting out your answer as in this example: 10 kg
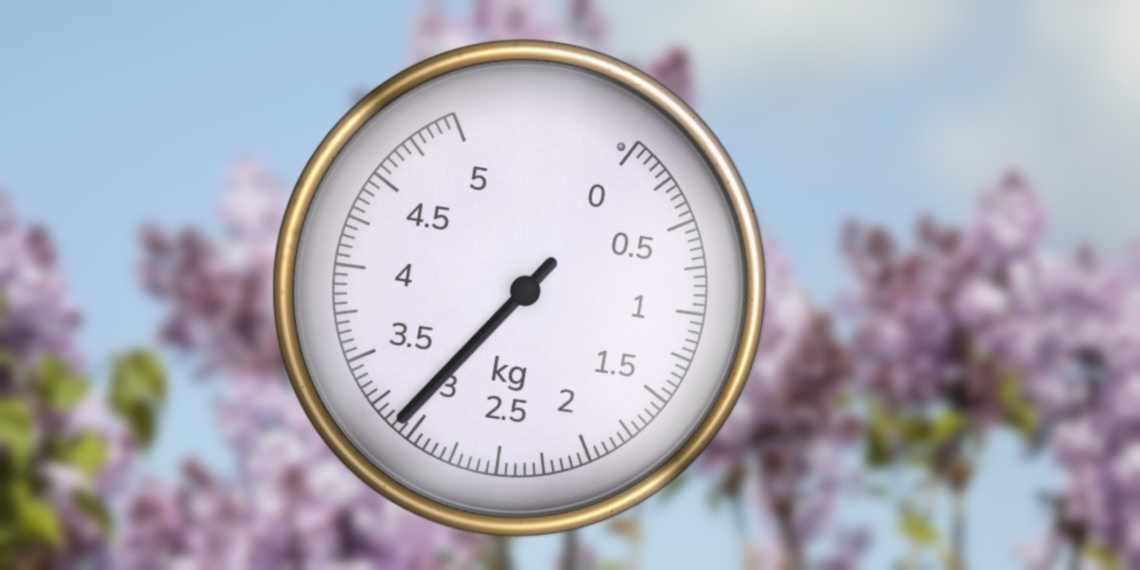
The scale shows 3.1 kg
